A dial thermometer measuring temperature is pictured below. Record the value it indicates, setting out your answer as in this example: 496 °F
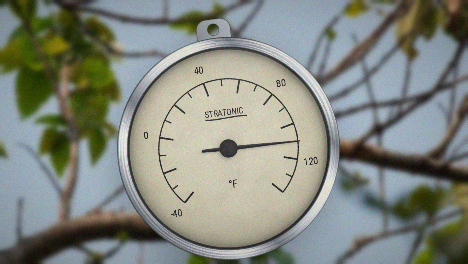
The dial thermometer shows 110 °F
